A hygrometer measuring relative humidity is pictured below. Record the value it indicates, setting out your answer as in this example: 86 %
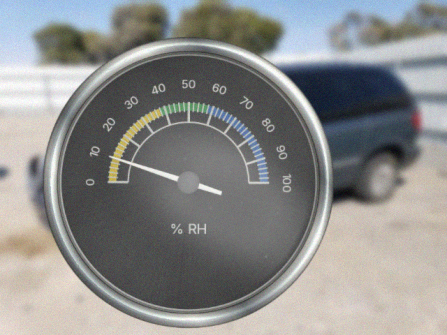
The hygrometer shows 10 %
